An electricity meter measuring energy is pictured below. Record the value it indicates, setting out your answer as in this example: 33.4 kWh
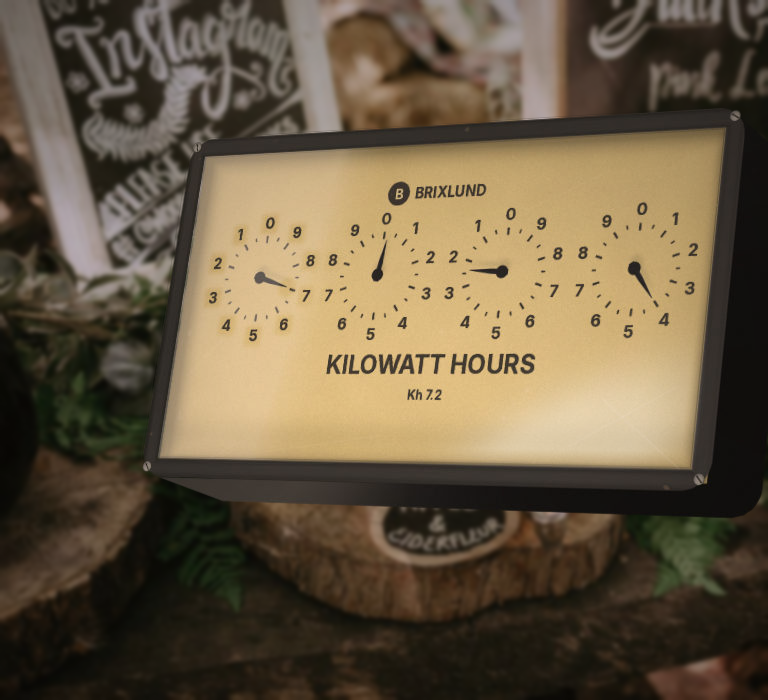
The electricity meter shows 7024 kWh
